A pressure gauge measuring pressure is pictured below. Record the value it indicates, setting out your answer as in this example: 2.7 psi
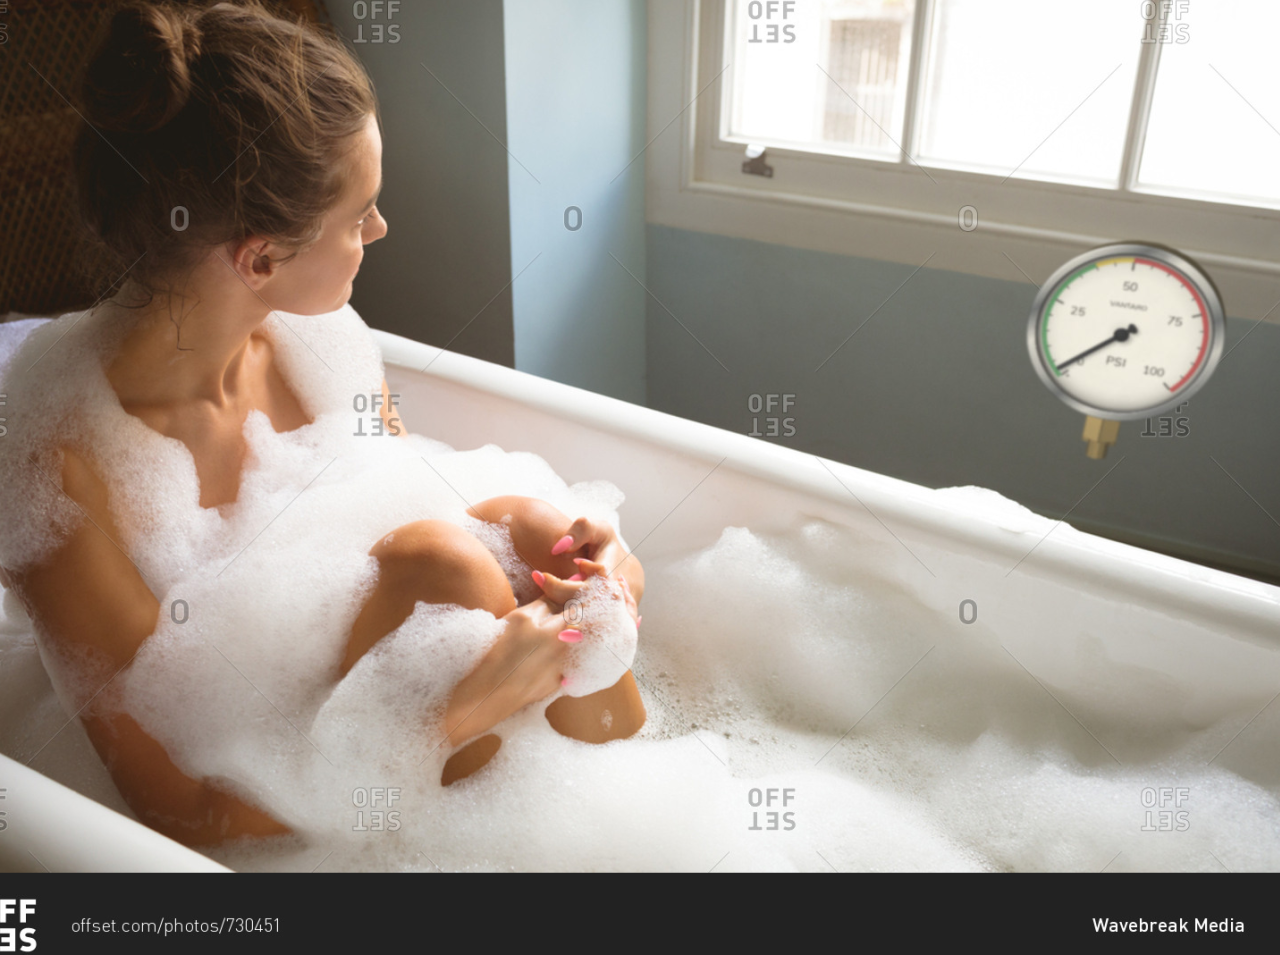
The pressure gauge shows 2.5 psi
